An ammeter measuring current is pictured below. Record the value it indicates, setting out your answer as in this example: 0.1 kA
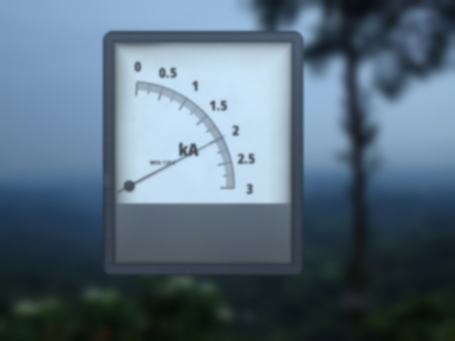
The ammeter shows 2 kA
